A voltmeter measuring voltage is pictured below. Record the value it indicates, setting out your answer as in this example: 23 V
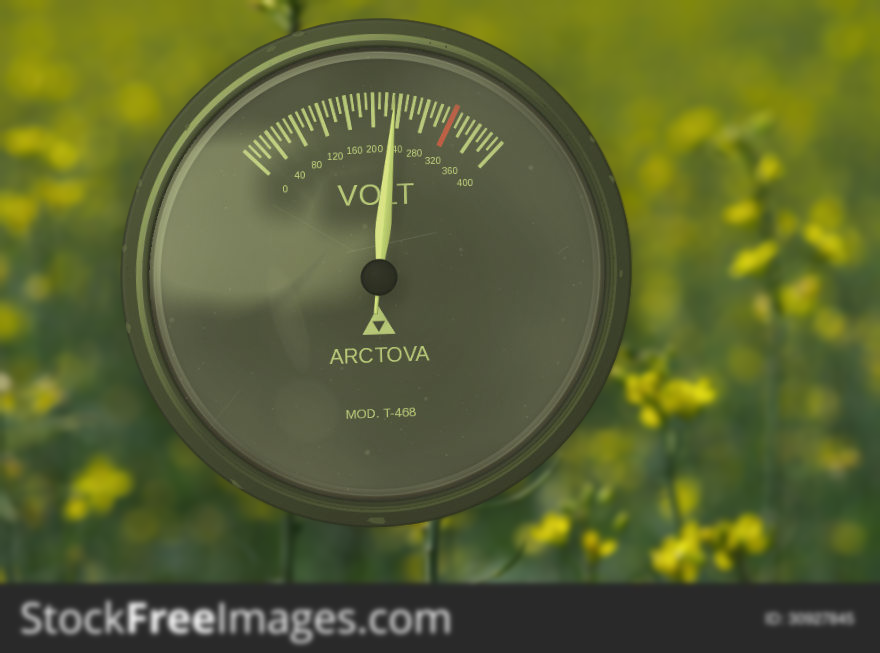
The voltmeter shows 230 V
